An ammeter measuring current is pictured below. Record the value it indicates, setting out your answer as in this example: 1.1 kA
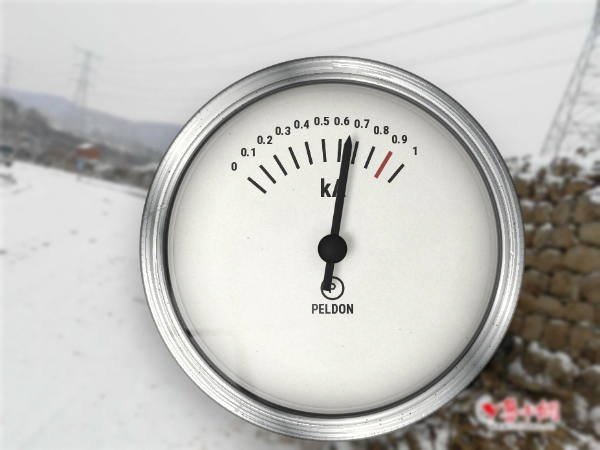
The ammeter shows 0.65 kA
